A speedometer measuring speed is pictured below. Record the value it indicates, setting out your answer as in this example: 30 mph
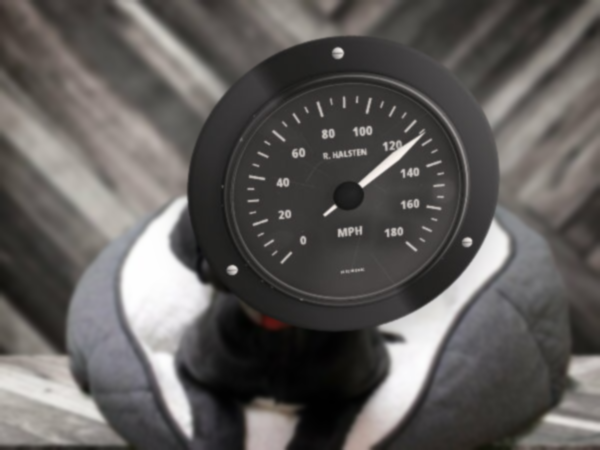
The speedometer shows 125 mph
